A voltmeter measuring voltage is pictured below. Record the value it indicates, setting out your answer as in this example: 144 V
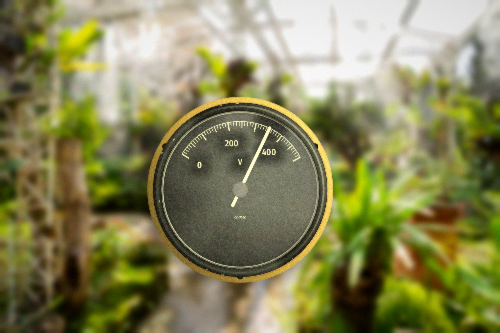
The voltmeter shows 350 V
